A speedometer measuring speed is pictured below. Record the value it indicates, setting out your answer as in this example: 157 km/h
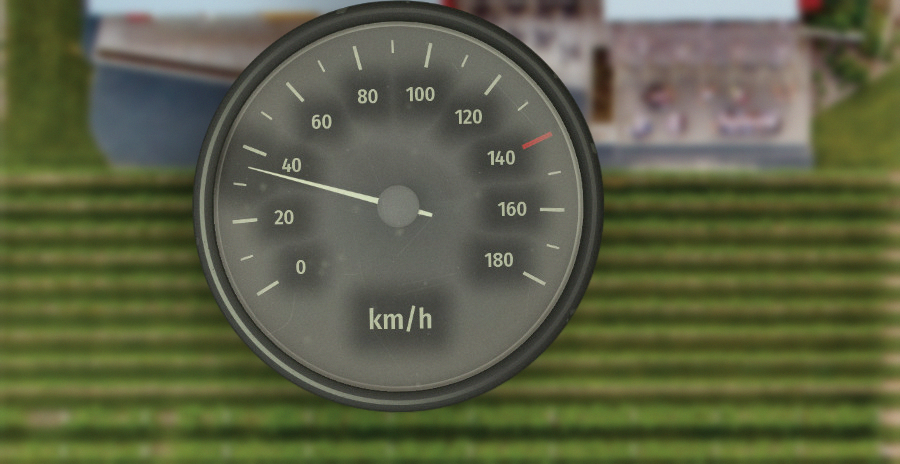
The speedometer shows 35 km/h
